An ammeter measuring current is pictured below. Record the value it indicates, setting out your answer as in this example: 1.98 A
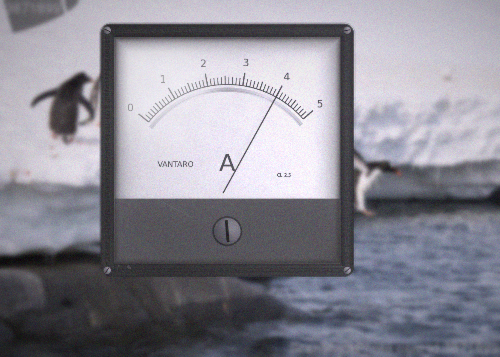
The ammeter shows 4 A
